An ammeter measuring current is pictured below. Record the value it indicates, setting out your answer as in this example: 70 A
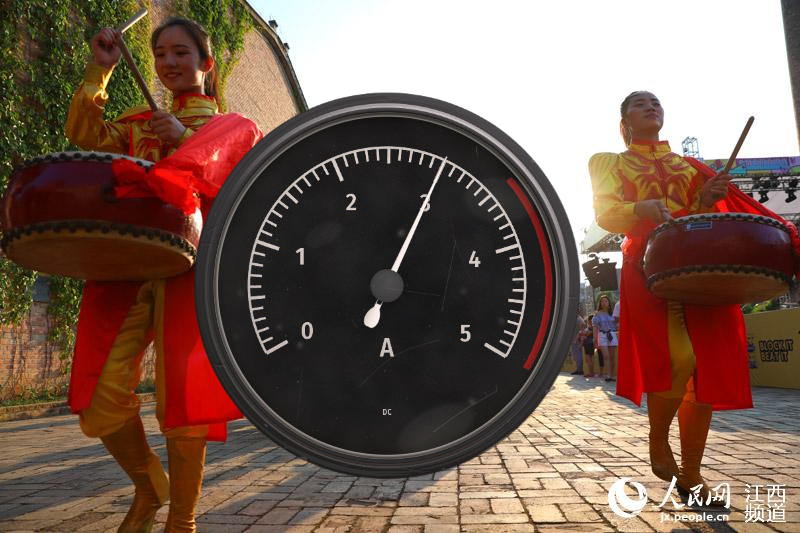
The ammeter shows 3 A
